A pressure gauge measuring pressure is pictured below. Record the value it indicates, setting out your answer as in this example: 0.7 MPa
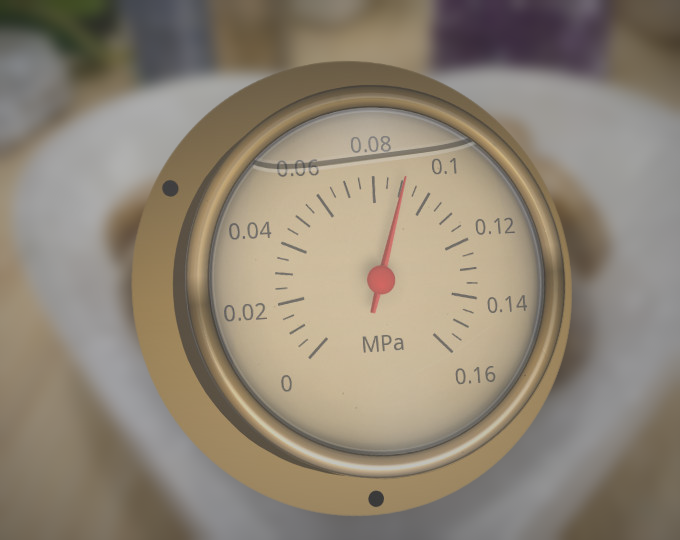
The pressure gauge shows 0.09 MPa
